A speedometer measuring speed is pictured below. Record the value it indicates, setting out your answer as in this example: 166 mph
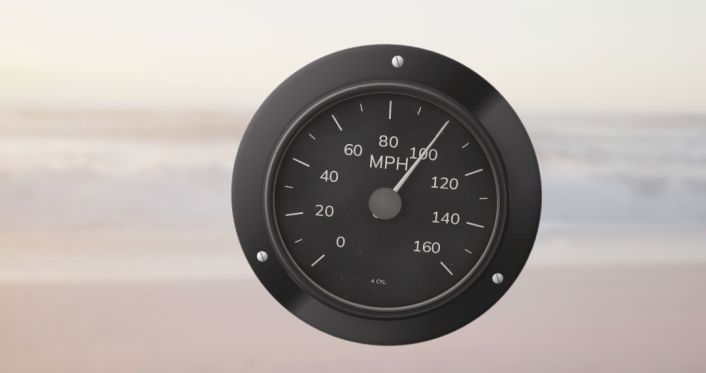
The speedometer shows 100 mph
